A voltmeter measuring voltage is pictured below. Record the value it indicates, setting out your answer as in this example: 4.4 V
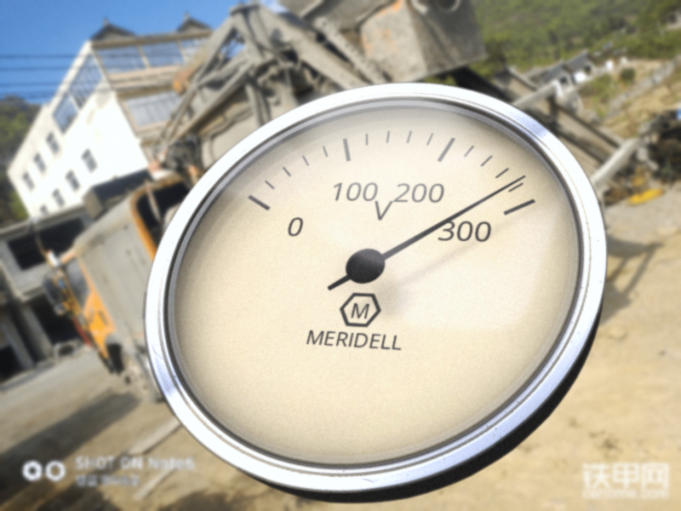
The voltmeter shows 280 V
